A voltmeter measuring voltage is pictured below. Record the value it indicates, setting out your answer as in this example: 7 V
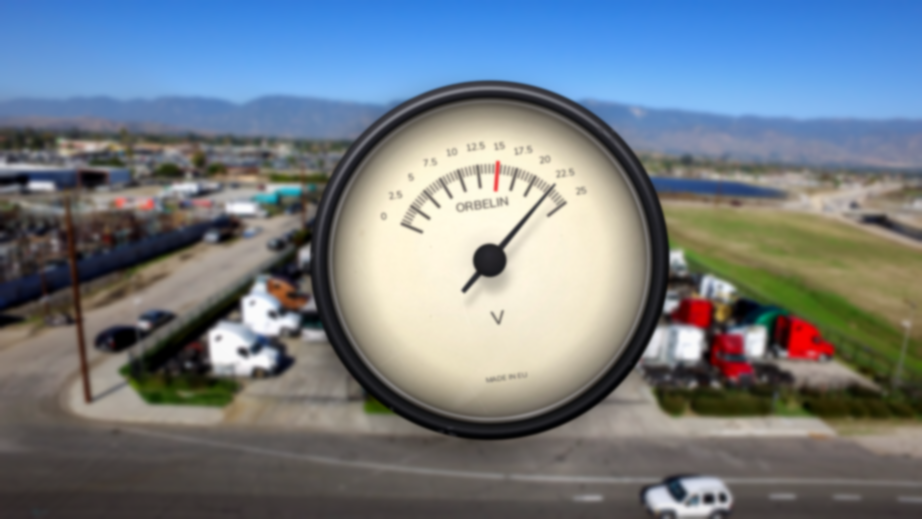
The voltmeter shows 22.5 V
